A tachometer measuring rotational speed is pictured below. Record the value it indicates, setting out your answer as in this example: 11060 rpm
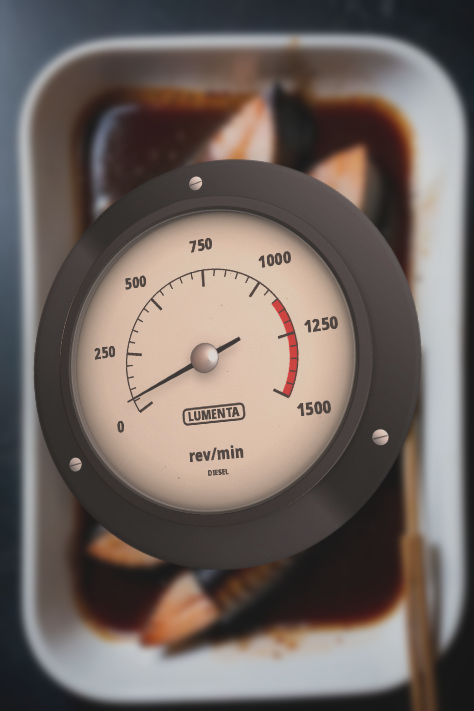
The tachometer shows 50 rpm
